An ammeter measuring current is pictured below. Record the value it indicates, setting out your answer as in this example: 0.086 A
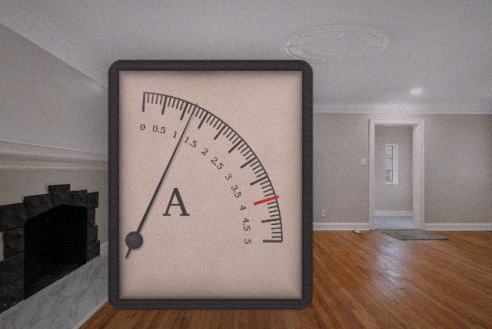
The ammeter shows 1.2 A
